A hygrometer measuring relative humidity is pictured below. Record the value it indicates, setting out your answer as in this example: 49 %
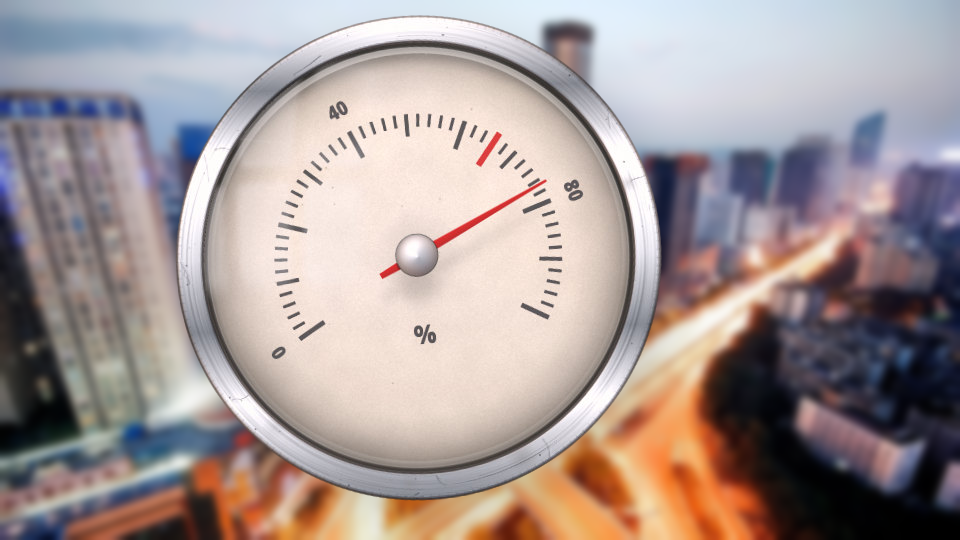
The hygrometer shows 77 %
